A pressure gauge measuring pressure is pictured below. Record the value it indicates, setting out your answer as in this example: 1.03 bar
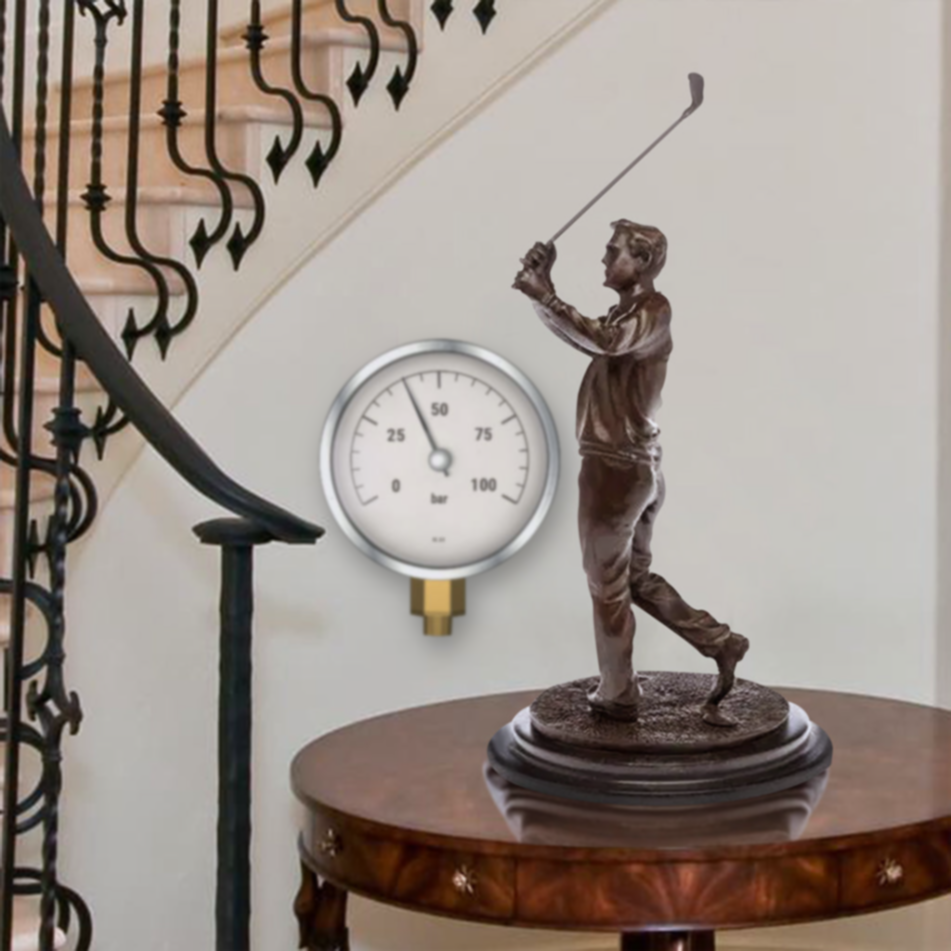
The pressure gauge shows 40 bar
